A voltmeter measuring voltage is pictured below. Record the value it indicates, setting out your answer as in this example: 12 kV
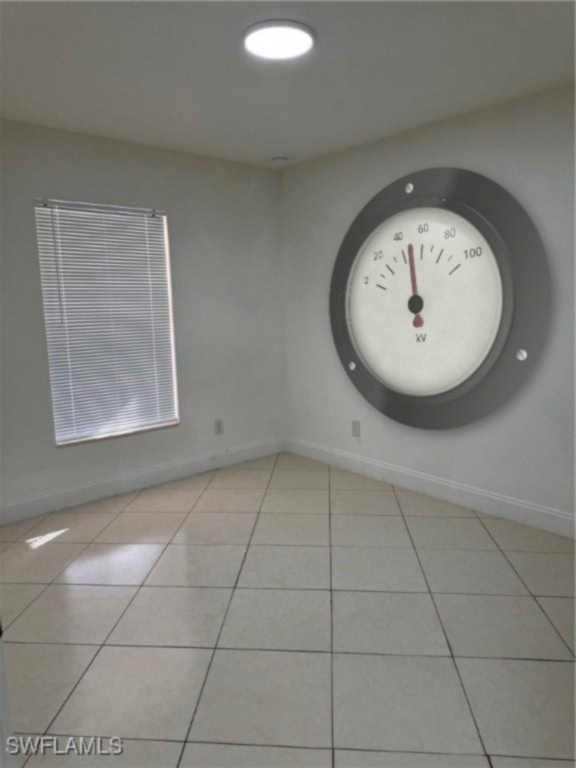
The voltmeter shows 50 kV
